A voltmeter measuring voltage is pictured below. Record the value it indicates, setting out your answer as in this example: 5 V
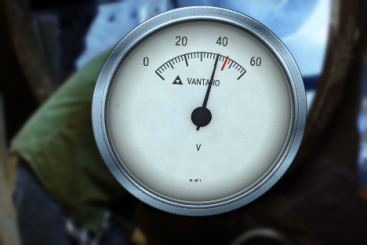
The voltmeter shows 40 V
